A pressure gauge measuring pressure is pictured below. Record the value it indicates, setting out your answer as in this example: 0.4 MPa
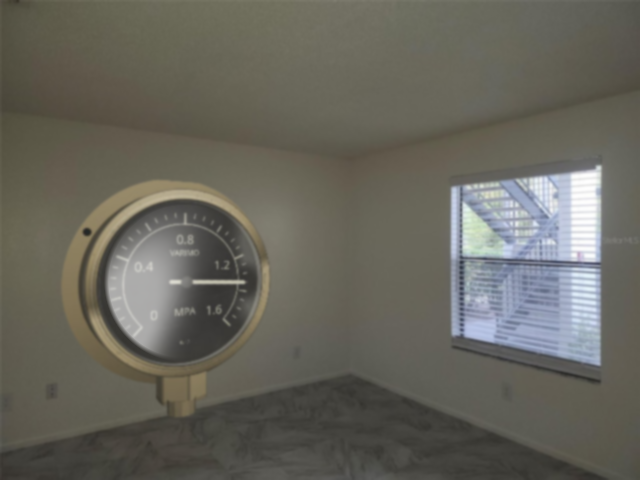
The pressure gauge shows 1.35 MPa
